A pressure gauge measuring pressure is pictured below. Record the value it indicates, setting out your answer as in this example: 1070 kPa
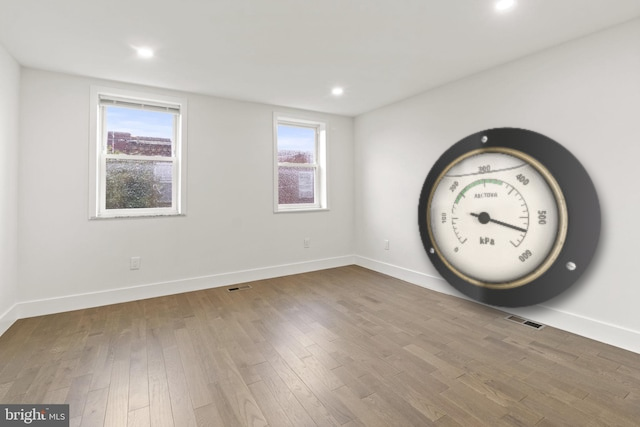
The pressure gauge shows 540 kPa
